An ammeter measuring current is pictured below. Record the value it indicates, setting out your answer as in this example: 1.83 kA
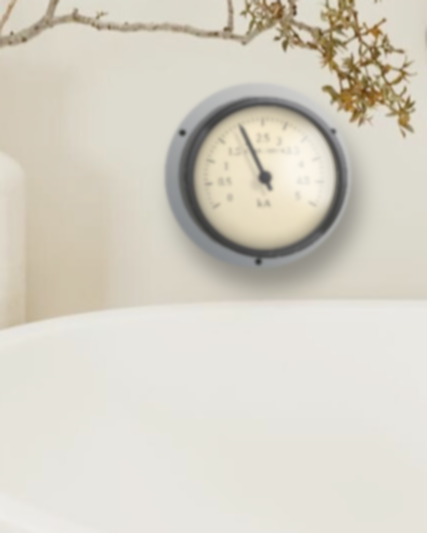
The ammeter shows 2 kA
